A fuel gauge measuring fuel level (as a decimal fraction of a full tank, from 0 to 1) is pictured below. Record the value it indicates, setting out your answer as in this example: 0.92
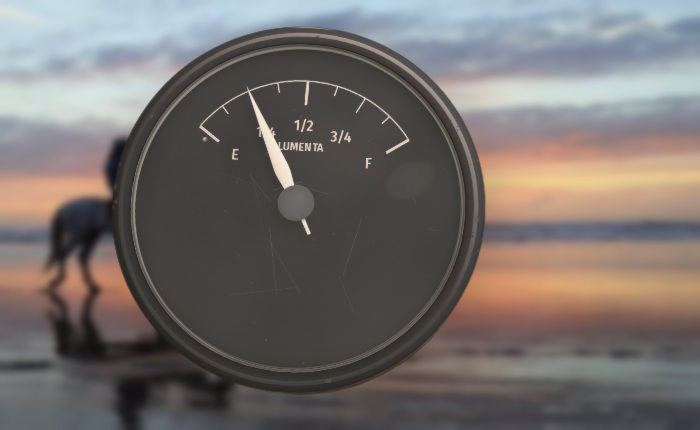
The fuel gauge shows 0.25
